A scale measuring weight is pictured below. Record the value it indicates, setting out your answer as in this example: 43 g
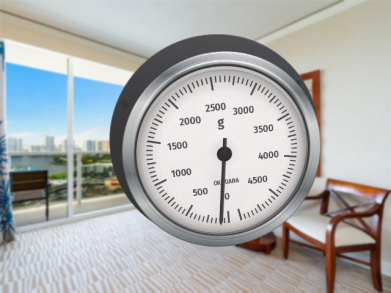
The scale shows 100 g
